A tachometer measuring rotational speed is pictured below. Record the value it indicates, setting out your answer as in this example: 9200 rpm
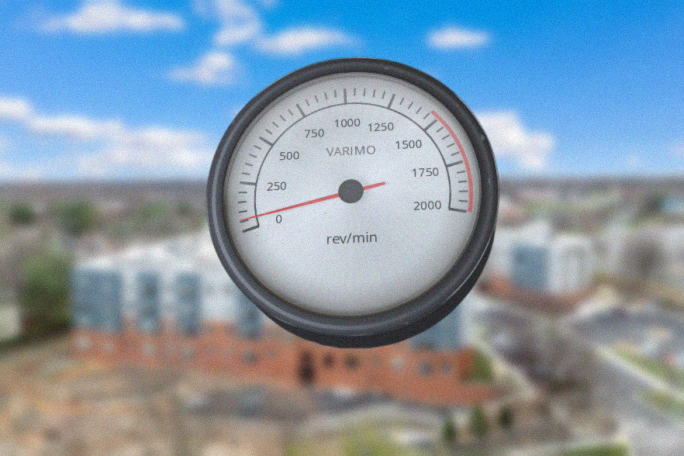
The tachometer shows 50 rpm
